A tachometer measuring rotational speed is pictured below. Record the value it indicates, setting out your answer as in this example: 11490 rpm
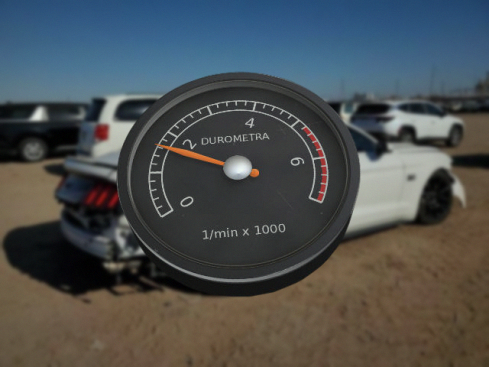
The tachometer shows 1600 rpm
